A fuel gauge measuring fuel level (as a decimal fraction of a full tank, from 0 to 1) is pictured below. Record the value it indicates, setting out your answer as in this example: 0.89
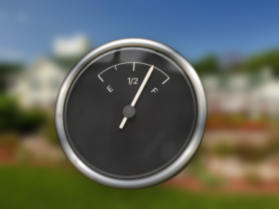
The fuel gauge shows 0.75
